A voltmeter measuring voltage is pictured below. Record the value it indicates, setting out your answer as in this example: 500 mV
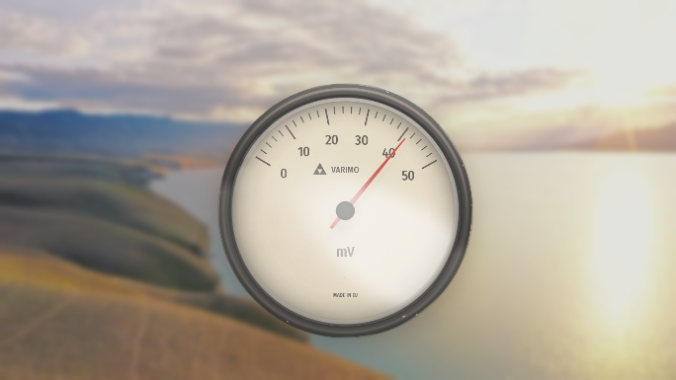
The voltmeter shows 41 mV
